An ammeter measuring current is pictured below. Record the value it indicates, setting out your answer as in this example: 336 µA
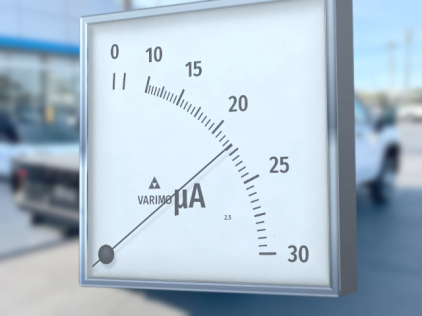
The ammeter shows 22 µA
